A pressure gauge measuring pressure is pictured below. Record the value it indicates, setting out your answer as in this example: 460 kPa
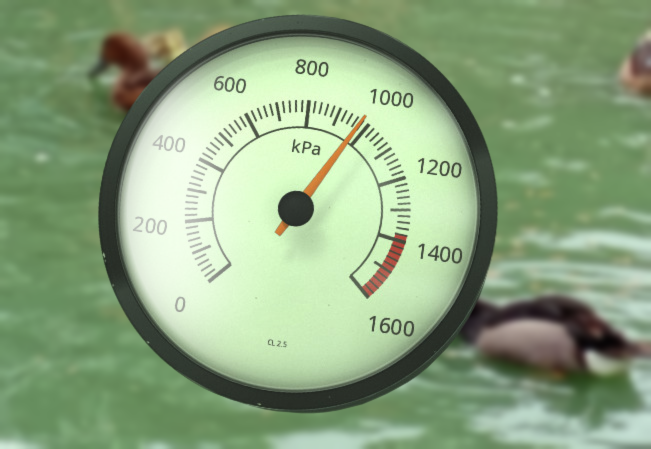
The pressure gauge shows 980 kPa
